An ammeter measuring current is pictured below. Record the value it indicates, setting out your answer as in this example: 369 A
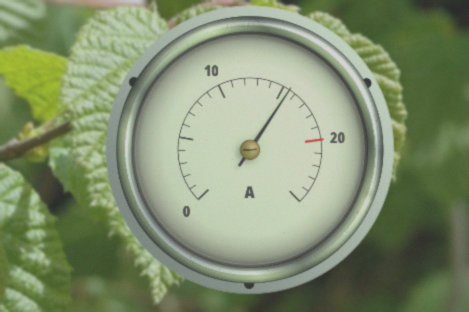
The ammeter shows 15.5 A
